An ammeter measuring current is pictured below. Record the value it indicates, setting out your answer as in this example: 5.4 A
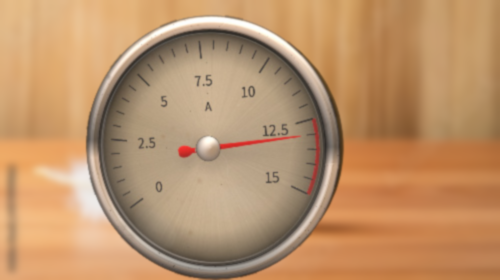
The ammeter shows 13 A
